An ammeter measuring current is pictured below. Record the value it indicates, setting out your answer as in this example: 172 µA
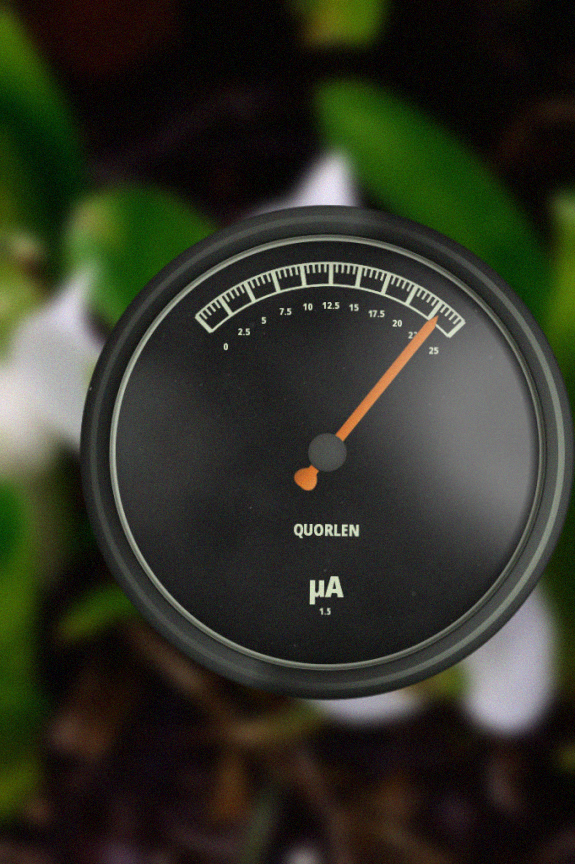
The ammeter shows 23 µA
